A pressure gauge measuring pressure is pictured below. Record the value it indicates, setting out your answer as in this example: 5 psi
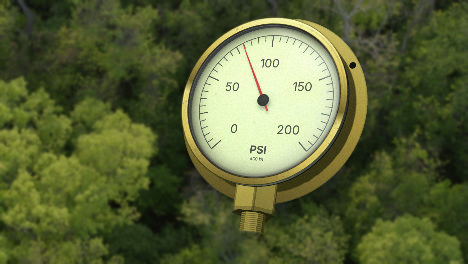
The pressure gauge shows 80 psi
